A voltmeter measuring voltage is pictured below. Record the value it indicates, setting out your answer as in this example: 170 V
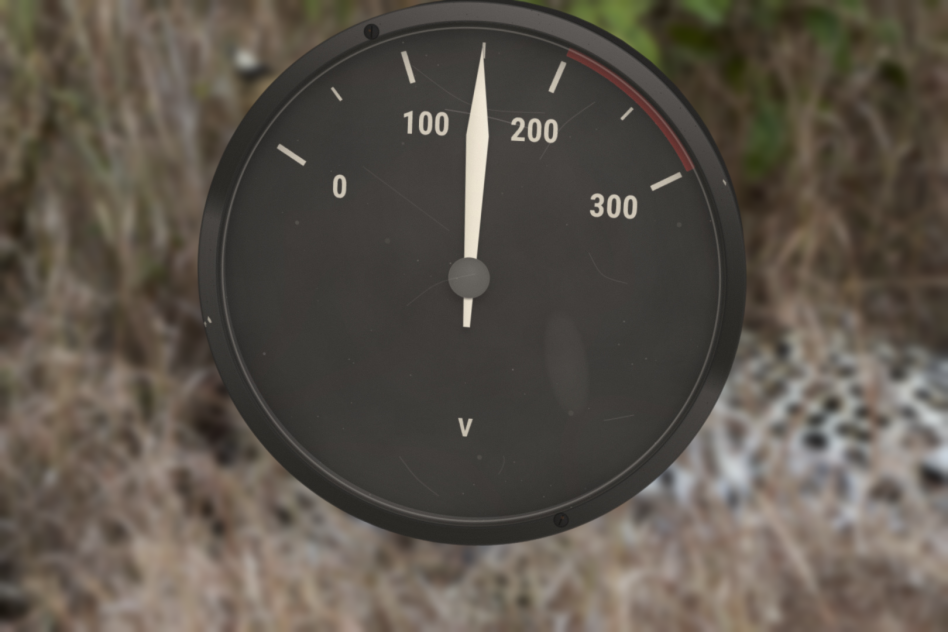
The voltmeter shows 150 V
